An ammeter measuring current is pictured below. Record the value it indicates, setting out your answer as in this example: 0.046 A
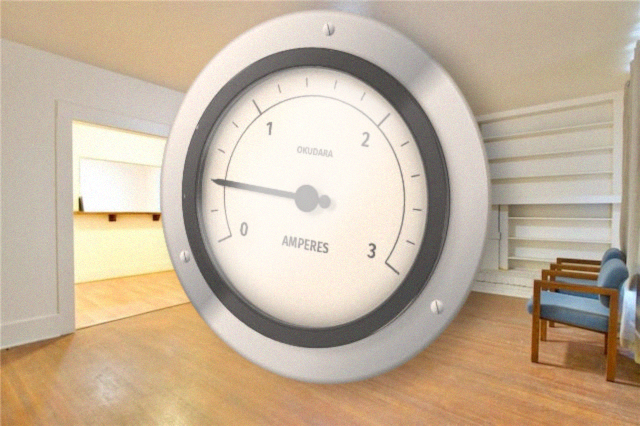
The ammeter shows 0.4 A
